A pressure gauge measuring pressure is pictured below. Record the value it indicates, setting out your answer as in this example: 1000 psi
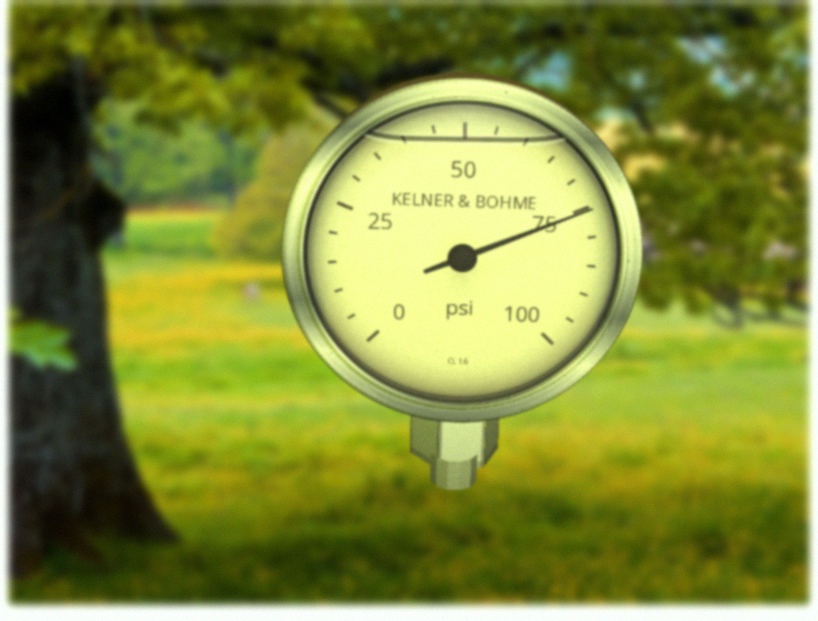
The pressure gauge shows 75 psi
